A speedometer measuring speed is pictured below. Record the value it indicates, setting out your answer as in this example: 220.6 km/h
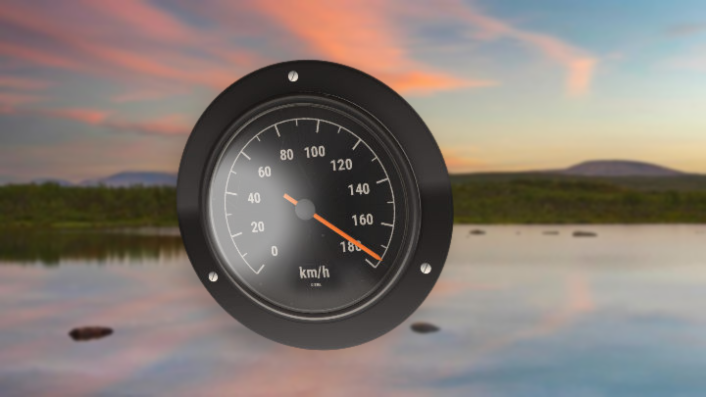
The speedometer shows 175 km/h
